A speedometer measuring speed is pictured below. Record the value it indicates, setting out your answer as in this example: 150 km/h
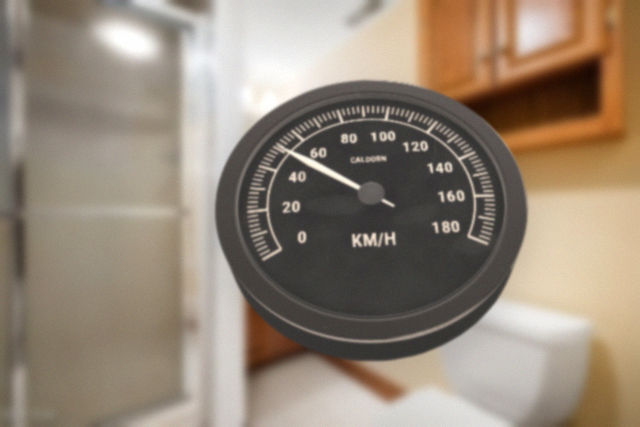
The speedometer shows 50 km/h
